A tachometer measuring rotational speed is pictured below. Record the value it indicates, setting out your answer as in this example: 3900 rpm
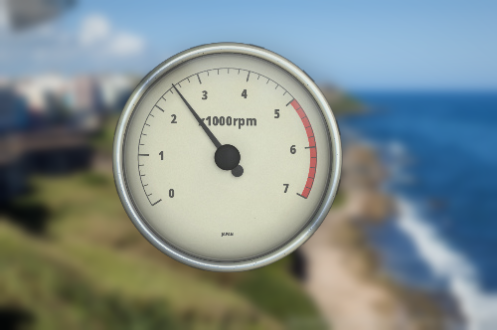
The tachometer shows 2500 rpm
